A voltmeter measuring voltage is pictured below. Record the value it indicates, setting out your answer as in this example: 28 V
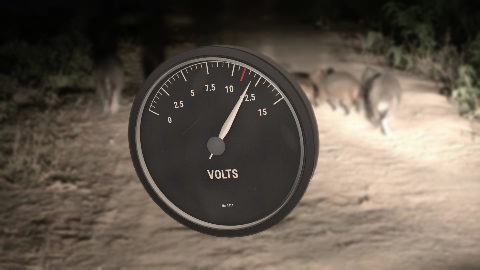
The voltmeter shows 12 V
